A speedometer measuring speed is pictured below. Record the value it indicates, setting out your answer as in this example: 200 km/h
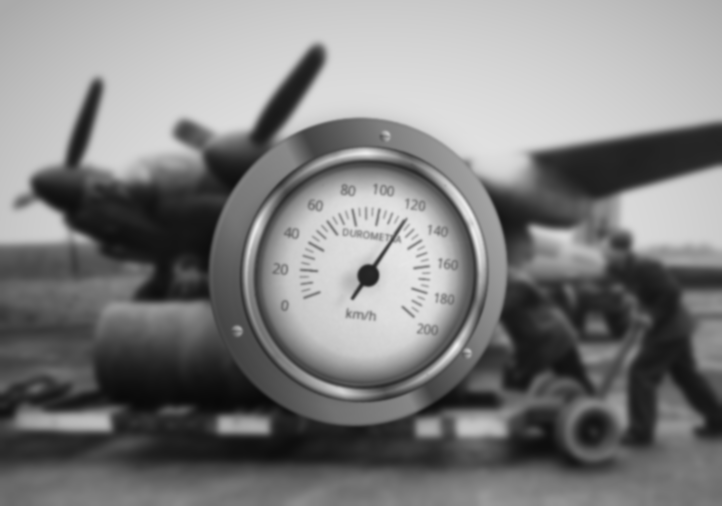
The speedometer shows 120 km/h
